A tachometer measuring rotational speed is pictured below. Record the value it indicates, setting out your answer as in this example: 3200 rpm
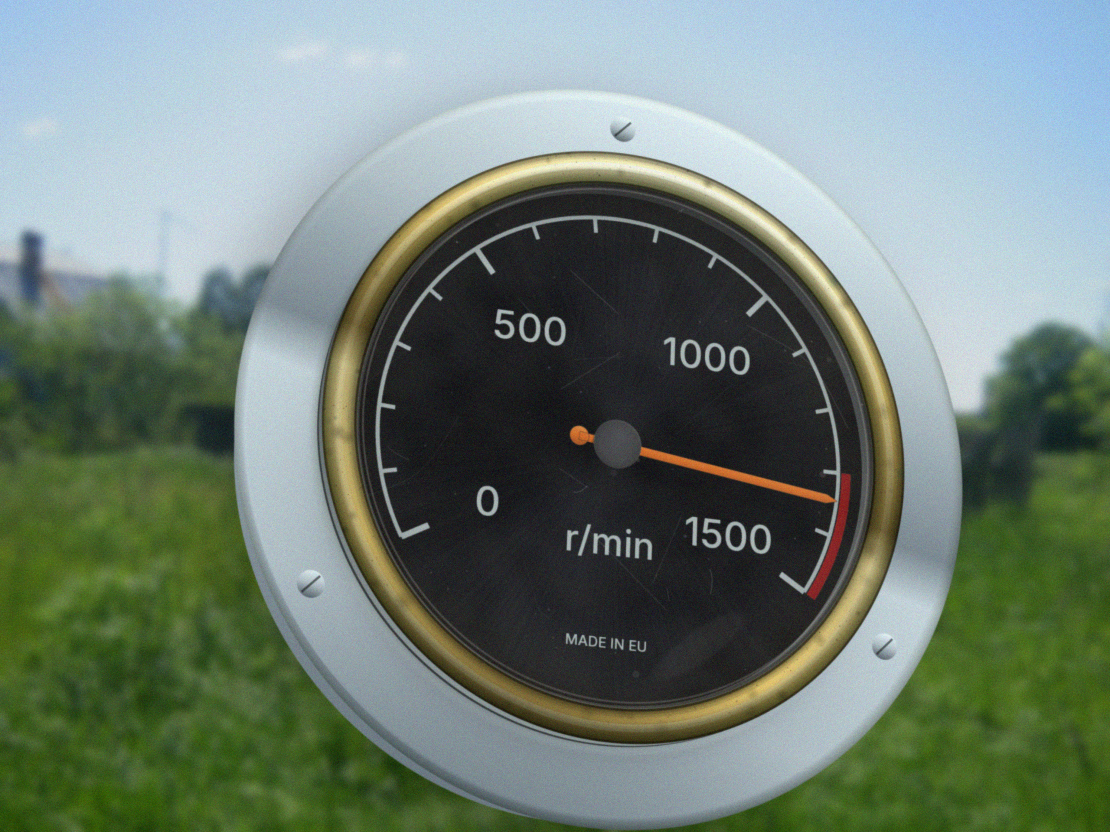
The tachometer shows 1350 rpm
